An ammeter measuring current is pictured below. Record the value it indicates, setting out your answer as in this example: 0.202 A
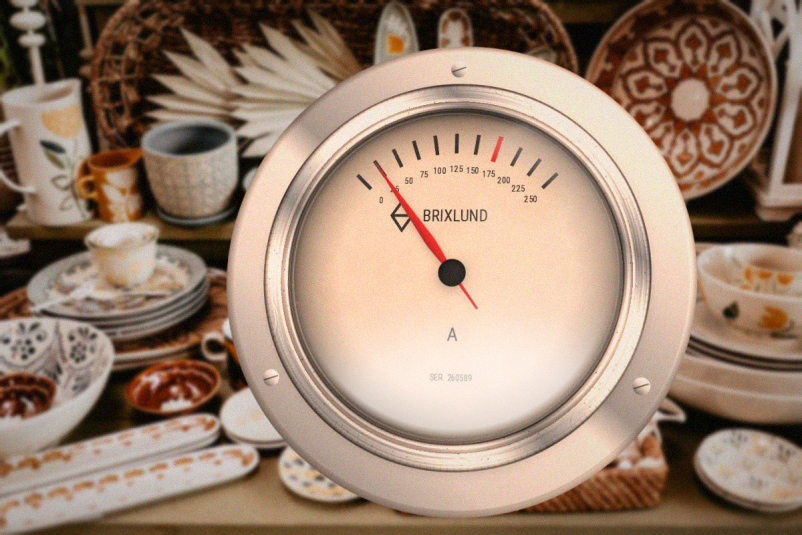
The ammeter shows 25 A
